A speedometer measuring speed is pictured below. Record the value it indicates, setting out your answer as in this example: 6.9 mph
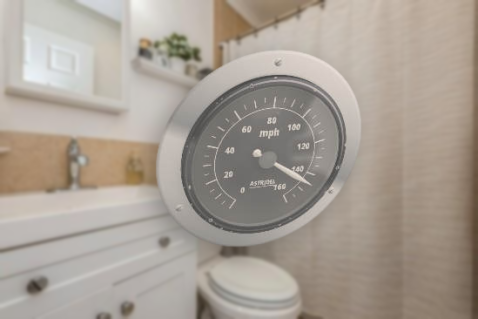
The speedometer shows 145 mph
